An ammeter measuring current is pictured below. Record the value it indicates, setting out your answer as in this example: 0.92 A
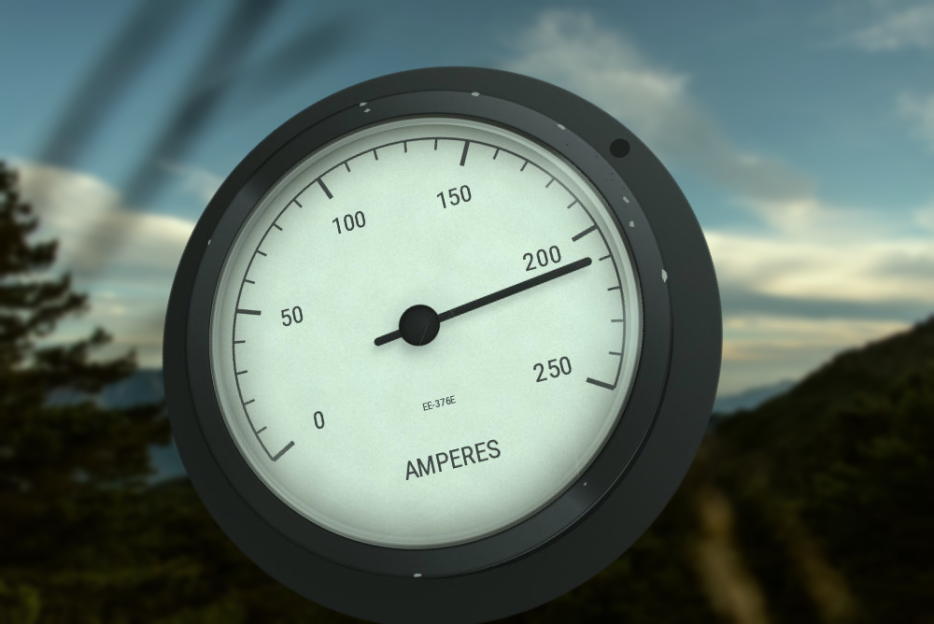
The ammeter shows 210 A
